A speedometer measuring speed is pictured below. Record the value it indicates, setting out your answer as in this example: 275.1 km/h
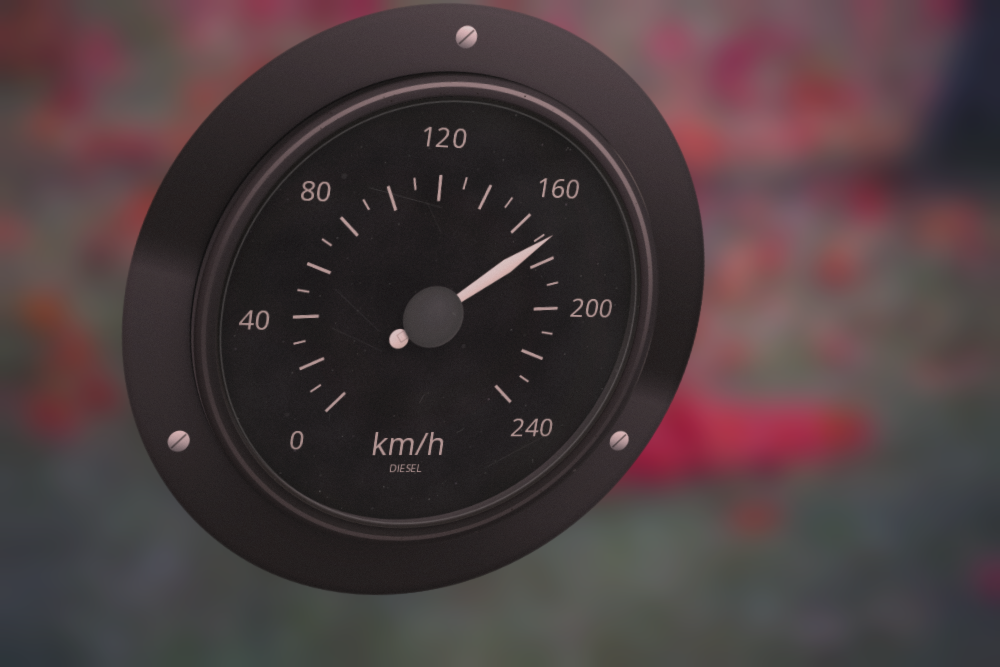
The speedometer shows 170 km/h
